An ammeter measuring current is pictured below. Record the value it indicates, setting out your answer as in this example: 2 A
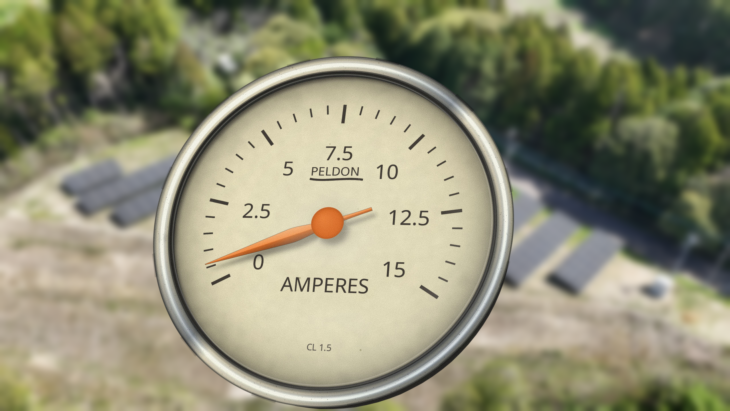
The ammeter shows 0.5 A
